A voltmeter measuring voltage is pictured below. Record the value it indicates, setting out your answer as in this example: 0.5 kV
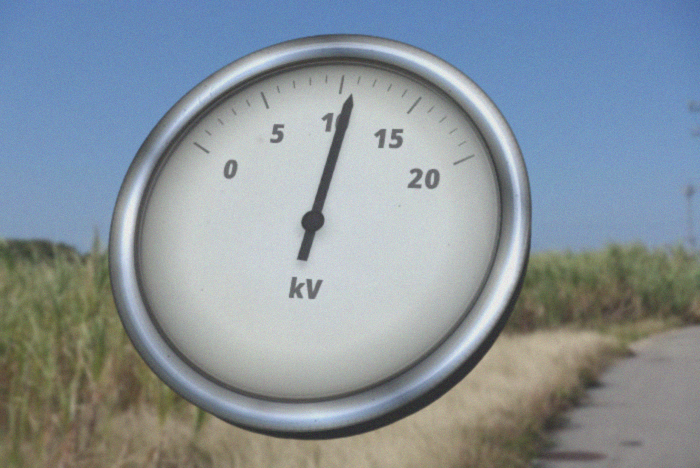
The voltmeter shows 11 kV
